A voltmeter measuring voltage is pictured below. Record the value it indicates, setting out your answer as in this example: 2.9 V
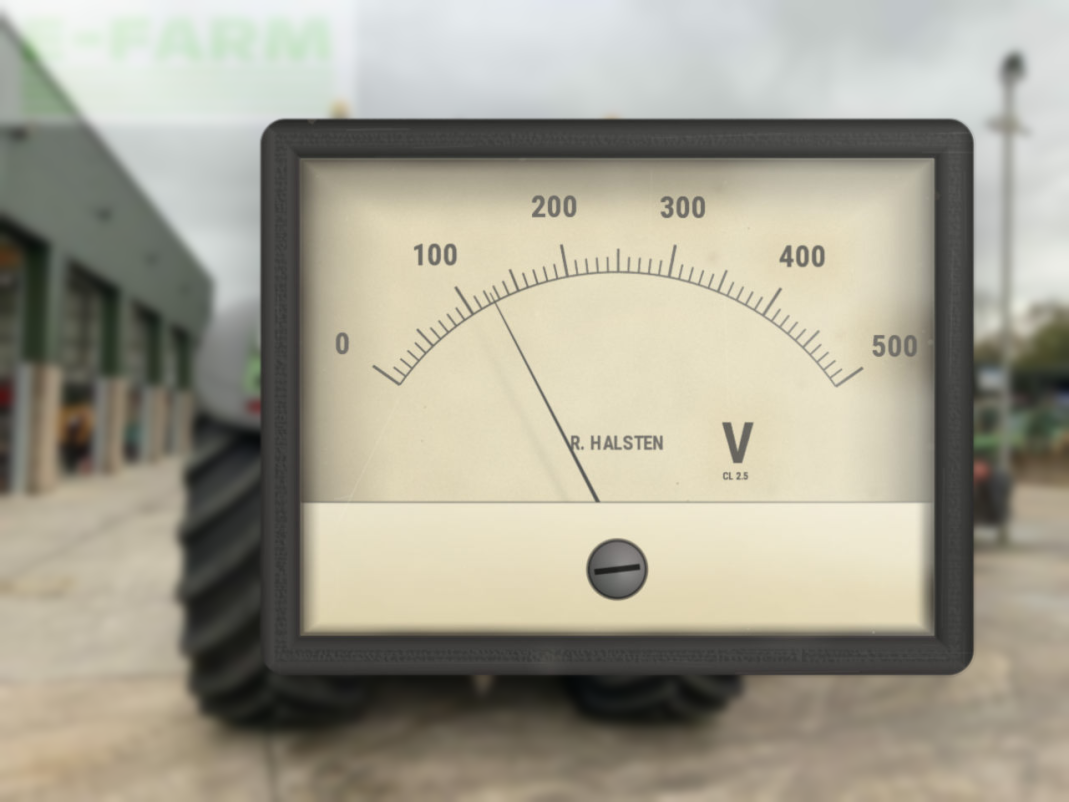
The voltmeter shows 125 V
